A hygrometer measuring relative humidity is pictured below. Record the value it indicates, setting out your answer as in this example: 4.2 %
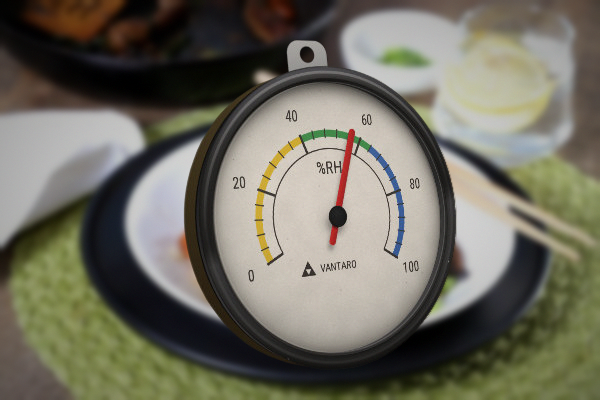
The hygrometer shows 56 %
